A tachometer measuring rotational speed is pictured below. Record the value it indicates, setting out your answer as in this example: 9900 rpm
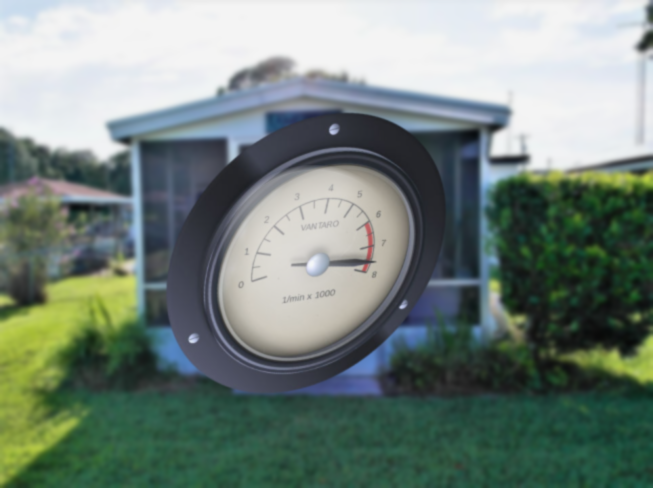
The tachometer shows 7500 rpm
